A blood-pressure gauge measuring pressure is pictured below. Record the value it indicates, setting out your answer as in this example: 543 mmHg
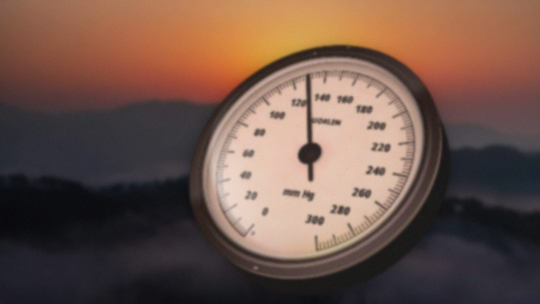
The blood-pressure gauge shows 130 mmHg
